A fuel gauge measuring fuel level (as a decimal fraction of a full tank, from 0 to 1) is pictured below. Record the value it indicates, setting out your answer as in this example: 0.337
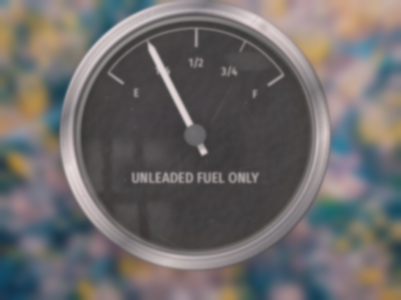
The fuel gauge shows 0.25
